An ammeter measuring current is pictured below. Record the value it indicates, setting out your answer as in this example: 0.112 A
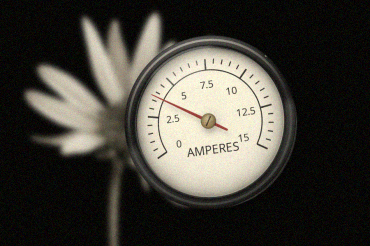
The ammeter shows 3.75 A
